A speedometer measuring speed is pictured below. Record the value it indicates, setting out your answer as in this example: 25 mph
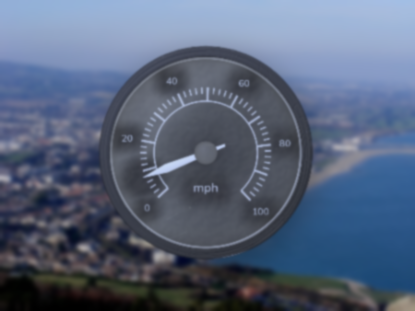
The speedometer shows 8 mph
